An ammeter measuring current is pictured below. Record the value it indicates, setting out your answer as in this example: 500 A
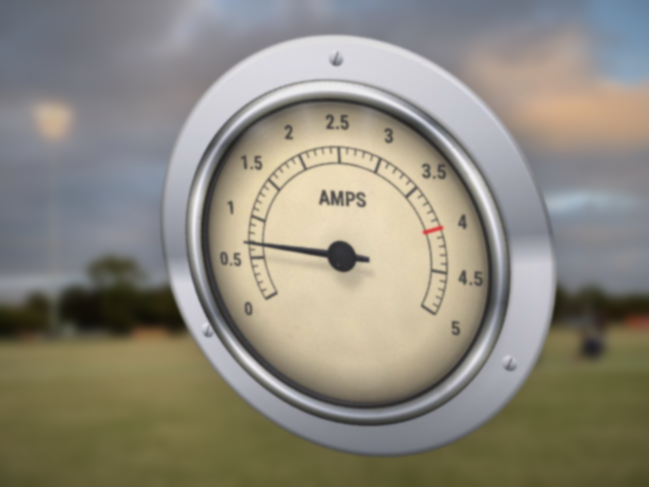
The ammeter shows 0.7 A
